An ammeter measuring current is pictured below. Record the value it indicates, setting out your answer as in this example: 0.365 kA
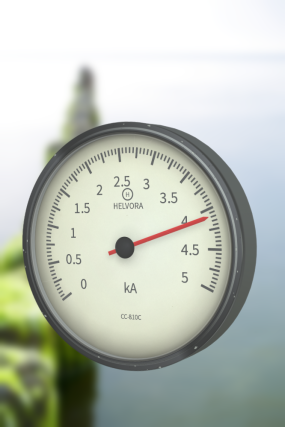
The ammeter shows 4.1 kA
